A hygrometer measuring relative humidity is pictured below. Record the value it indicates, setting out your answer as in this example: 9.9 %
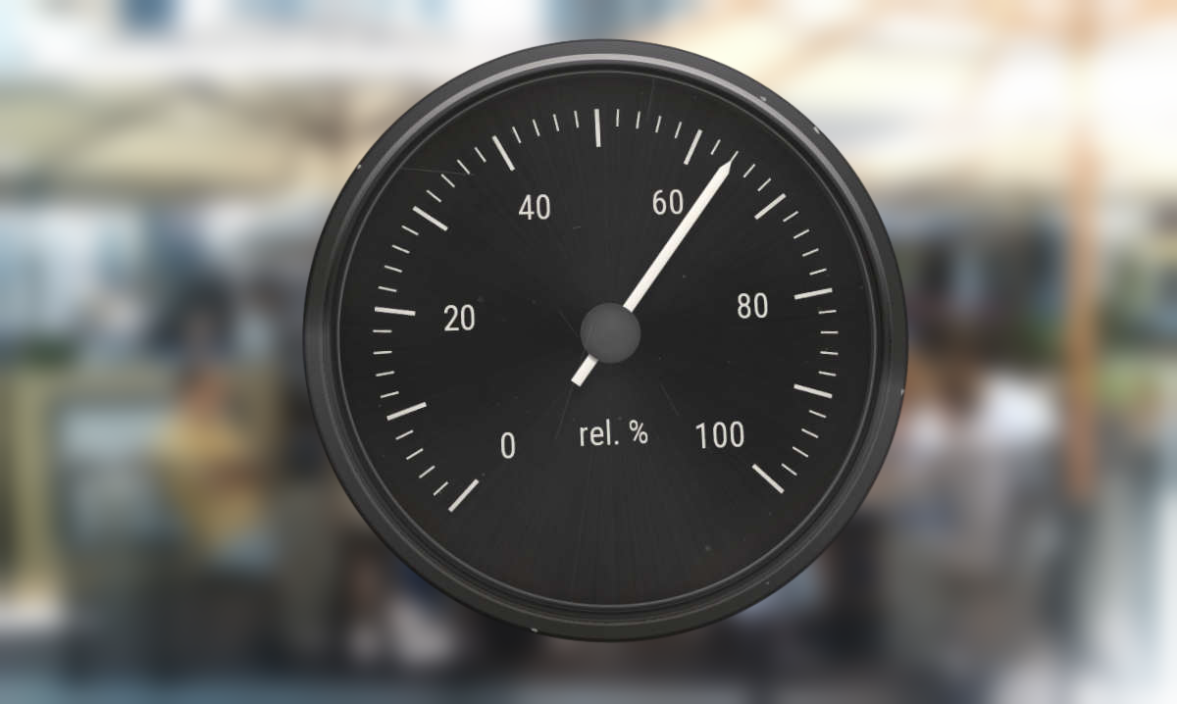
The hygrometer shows 64 %
